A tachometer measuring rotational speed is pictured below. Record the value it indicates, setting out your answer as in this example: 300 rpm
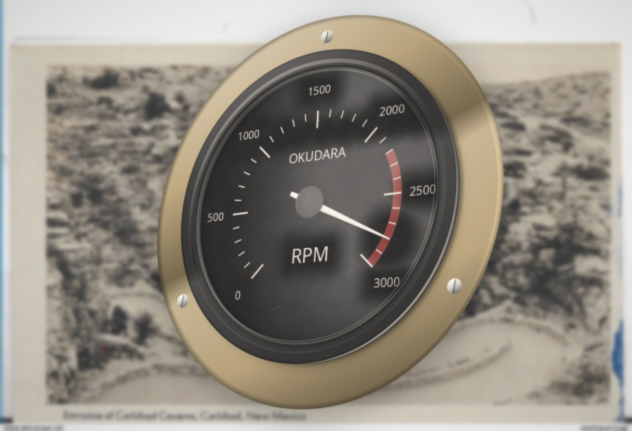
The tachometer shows 2800 rpm
